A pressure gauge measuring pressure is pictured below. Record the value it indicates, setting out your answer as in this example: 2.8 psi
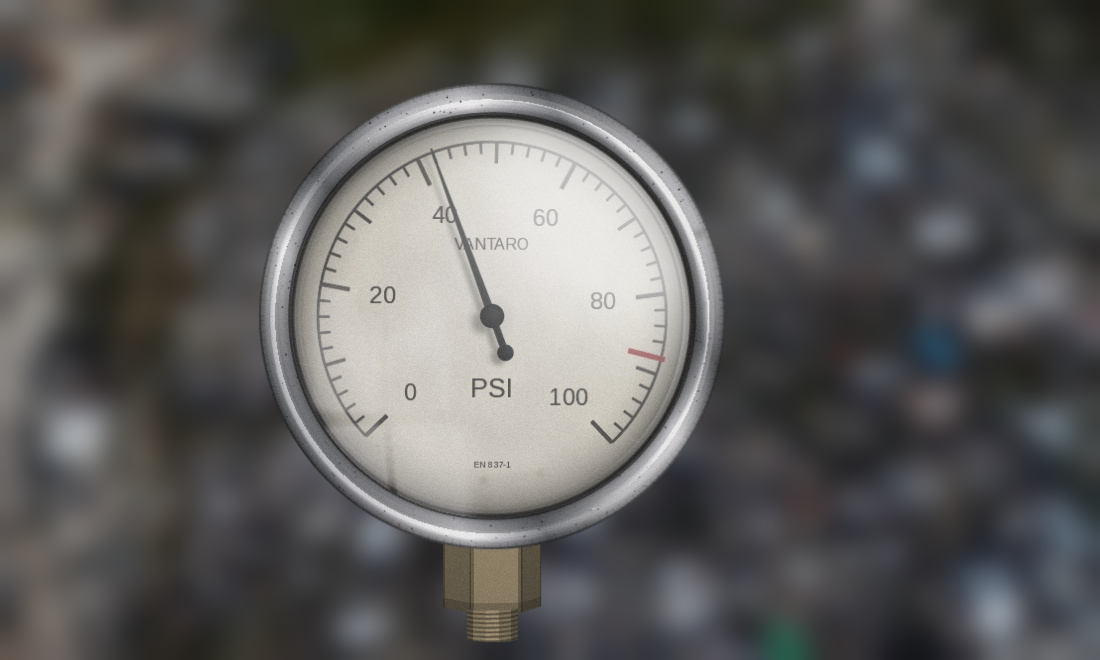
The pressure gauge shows 42 psi
